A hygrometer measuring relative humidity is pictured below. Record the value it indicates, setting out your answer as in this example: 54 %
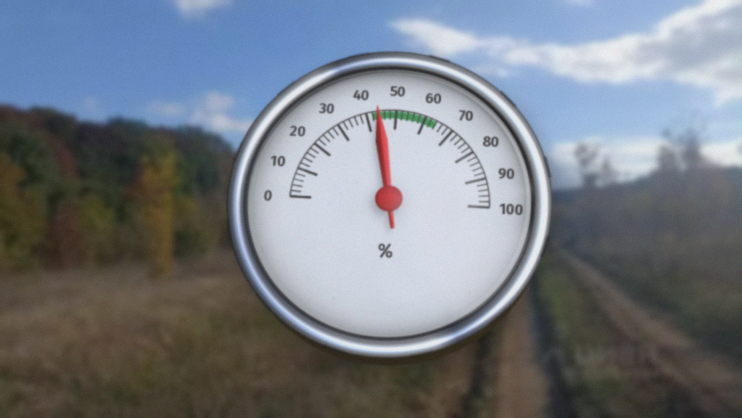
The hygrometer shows 44 %
